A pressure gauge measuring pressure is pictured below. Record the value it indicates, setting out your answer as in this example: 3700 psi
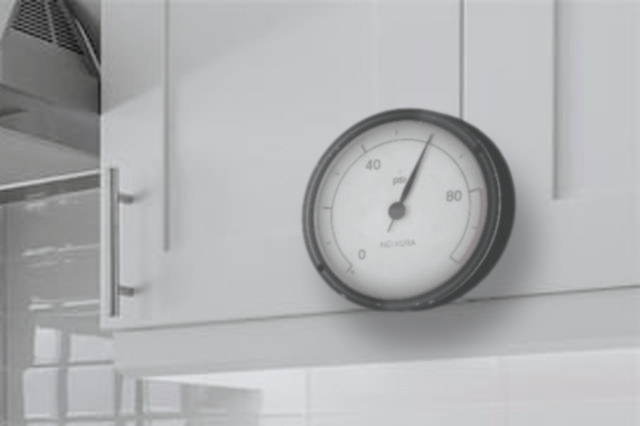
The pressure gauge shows 60 psi
